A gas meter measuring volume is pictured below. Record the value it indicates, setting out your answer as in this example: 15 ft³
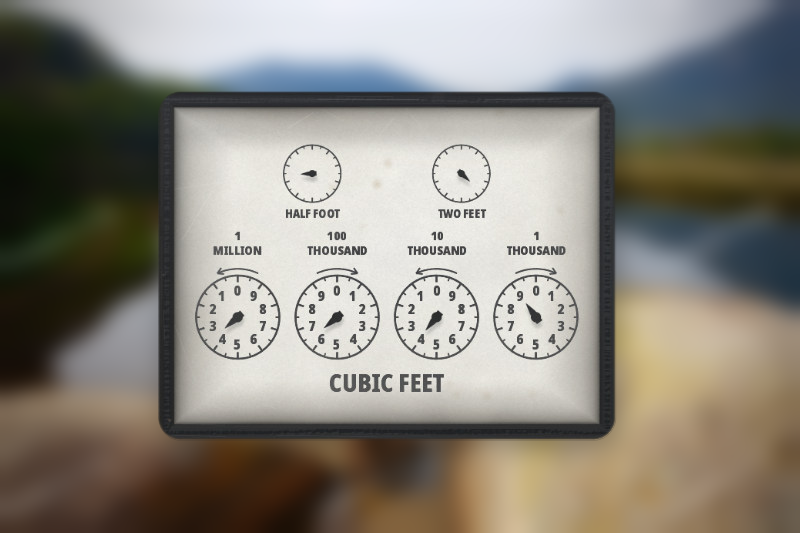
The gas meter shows 363900 ft³
